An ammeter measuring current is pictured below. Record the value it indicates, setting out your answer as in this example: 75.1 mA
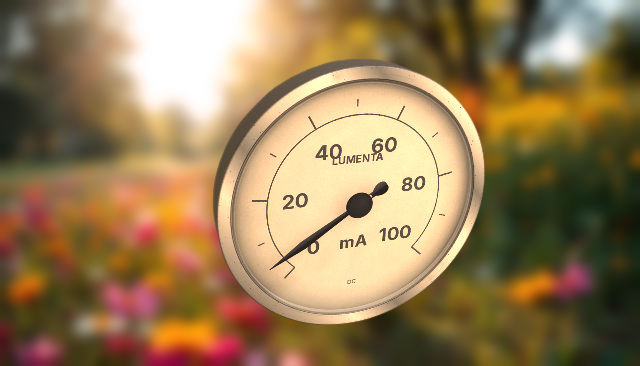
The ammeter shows 5 mA
